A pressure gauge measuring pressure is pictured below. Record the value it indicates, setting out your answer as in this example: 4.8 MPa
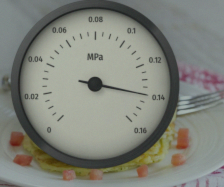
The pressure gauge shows 0.14 MPa
